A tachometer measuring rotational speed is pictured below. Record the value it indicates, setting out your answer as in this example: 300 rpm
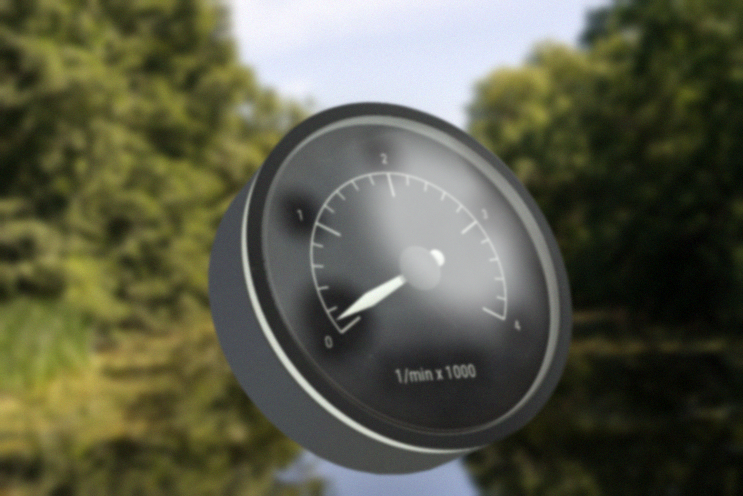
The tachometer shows 100 rpm
